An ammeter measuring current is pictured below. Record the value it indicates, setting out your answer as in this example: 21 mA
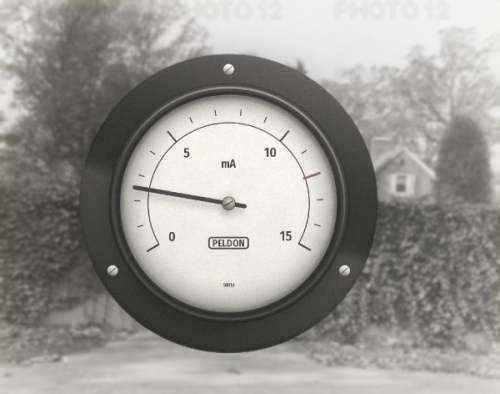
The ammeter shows 2.5 mA
